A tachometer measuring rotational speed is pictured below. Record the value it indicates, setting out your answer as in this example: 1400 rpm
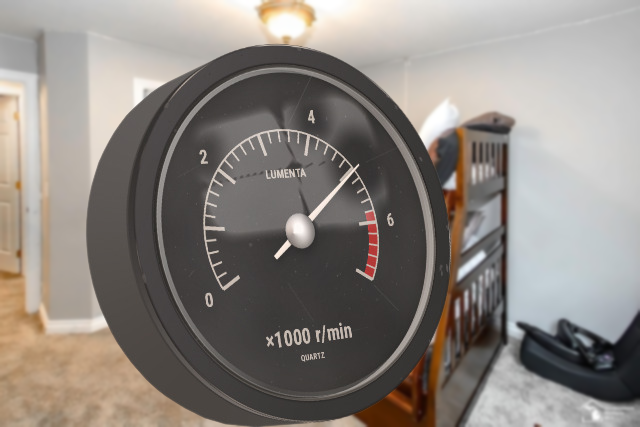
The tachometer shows 5000 rpm
